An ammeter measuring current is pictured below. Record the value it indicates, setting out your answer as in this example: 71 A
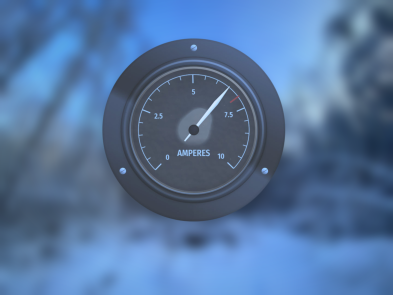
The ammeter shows 6.5 A
